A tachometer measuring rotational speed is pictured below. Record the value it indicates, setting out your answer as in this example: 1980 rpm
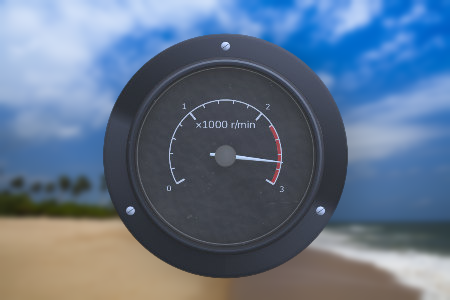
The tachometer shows 2700 rpm
